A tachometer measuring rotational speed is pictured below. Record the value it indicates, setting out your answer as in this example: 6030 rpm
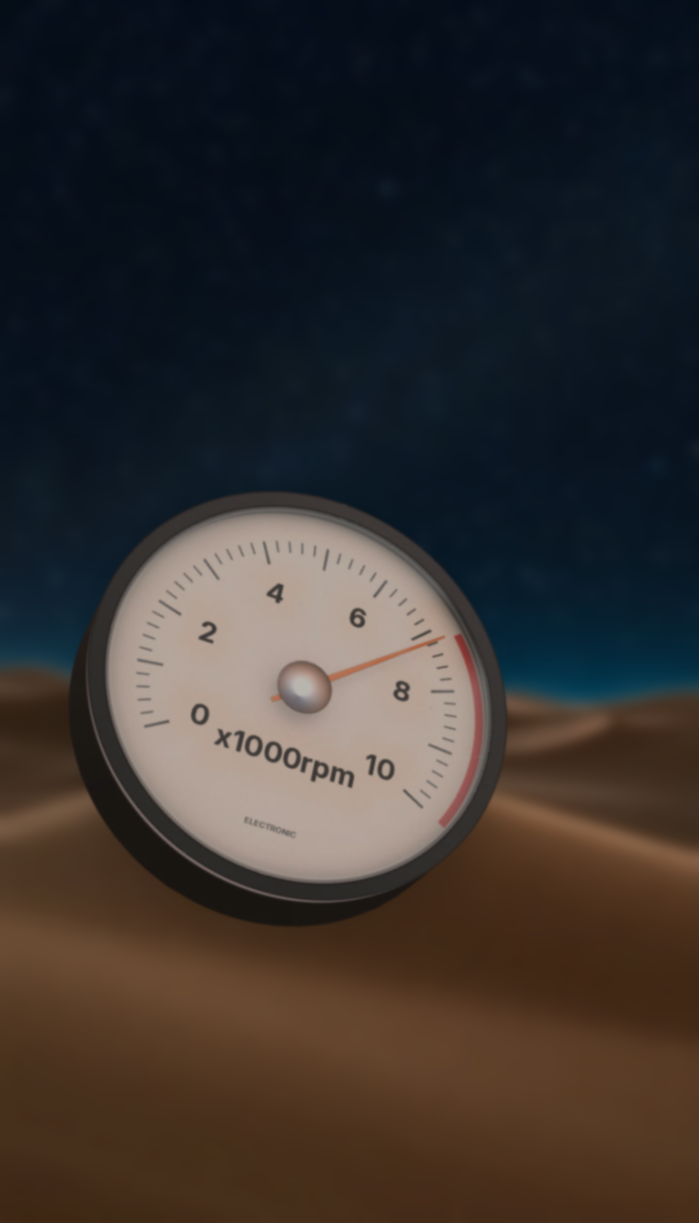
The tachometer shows 7200 rpm
